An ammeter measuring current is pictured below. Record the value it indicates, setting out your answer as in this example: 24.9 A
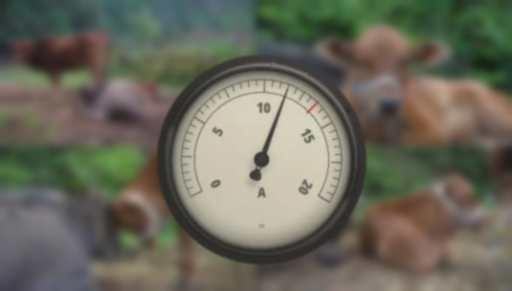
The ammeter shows 11.5 A
